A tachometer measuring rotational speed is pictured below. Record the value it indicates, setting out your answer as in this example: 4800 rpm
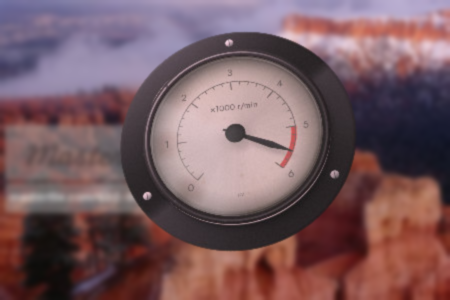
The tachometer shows 5600 rpm
